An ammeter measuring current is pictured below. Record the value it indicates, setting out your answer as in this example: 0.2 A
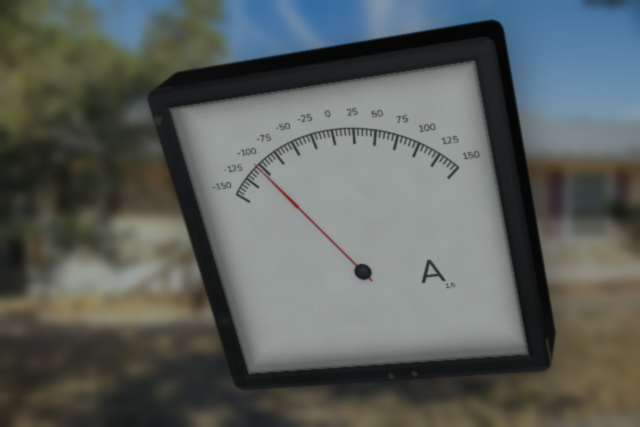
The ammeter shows -100 A
